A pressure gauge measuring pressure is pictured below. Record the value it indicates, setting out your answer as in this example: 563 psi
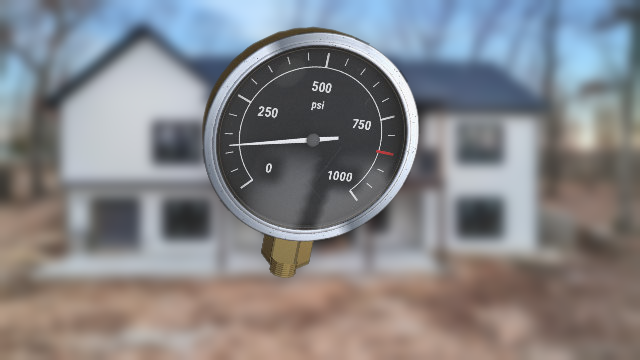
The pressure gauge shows 125 psi
